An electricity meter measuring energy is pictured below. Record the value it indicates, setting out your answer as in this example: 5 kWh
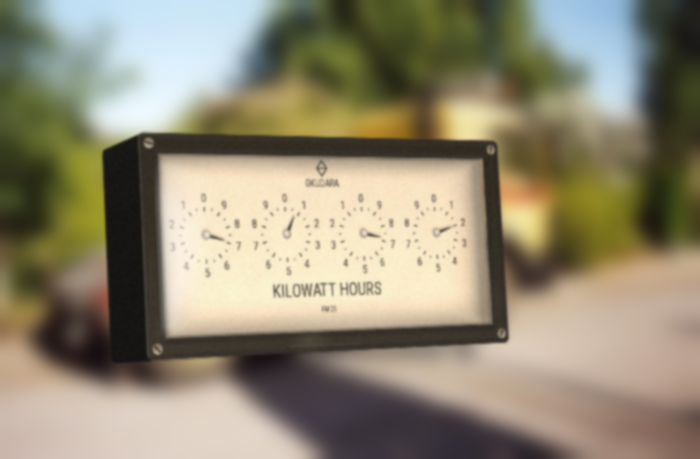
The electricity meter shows 7072 kWh
